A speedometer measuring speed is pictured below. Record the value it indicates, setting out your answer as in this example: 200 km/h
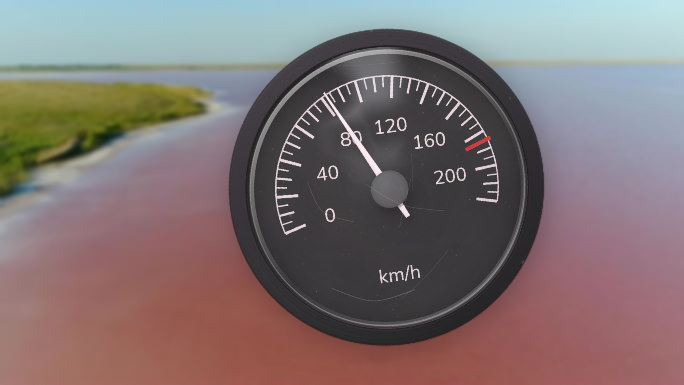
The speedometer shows 82.5 km/h
